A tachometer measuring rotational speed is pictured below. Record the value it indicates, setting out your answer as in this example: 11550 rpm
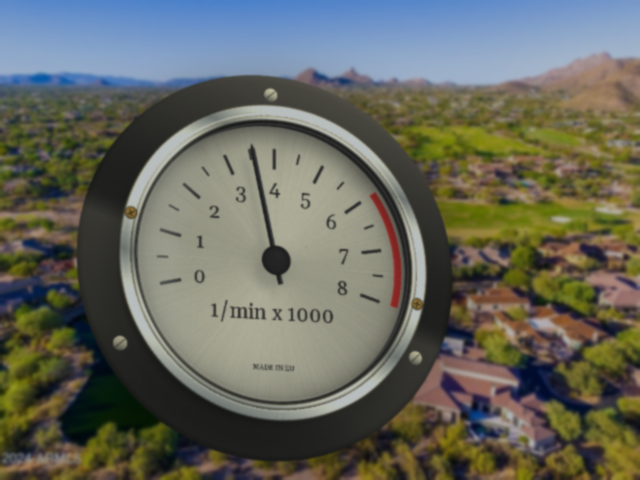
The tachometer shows 3500 rpm
